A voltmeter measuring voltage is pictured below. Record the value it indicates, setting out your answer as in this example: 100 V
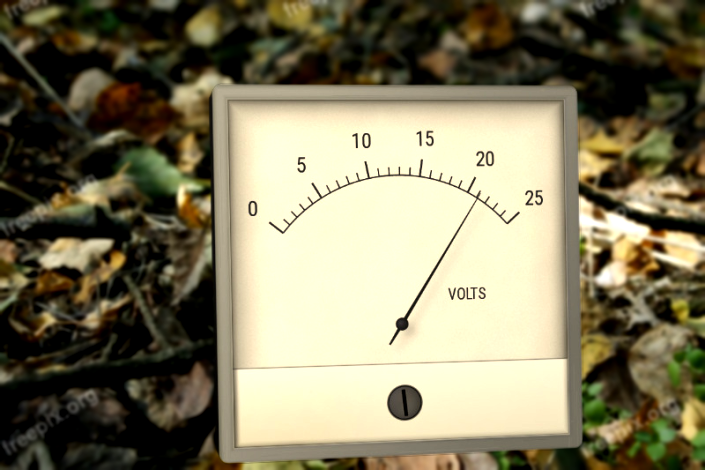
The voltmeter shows 21 V
